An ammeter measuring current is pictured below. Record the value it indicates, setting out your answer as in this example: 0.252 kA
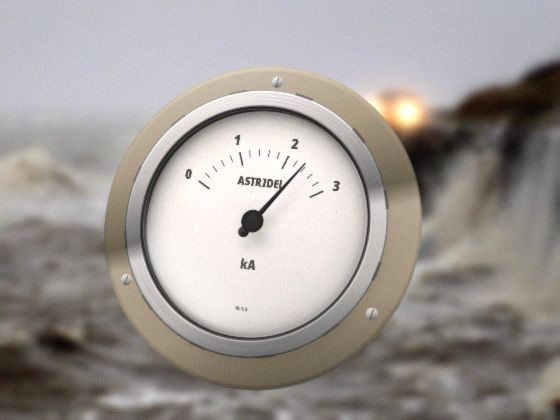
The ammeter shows 2.4 kA
